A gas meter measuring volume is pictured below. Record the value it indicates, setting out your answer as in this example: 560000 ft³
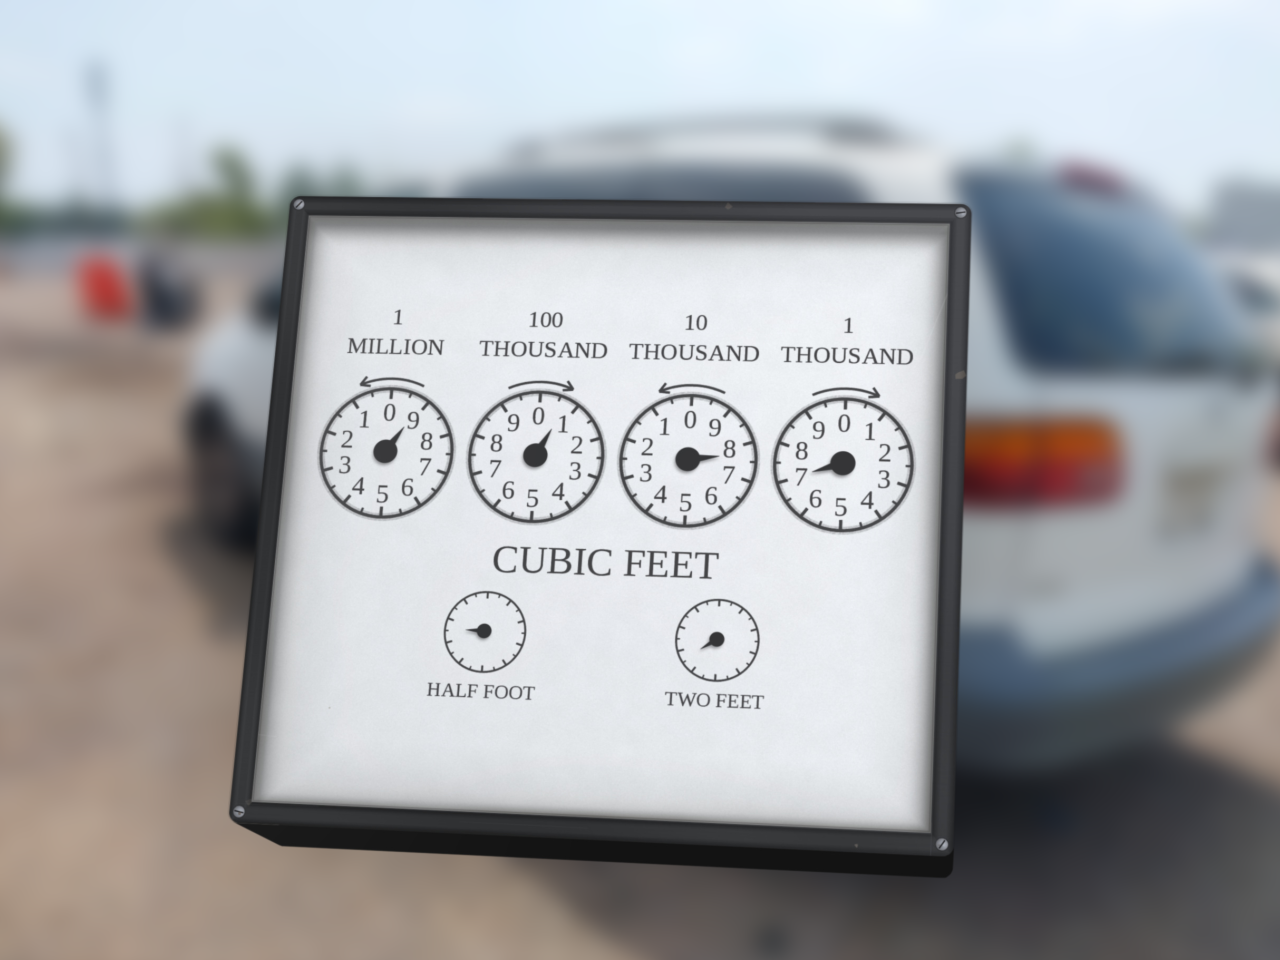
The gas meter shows 907700 ft³
